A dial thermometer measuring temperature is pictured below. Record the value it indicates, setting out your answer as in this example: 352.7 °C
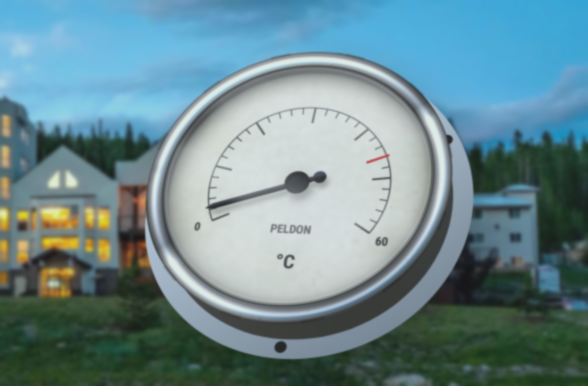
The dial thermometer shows 2 °C
